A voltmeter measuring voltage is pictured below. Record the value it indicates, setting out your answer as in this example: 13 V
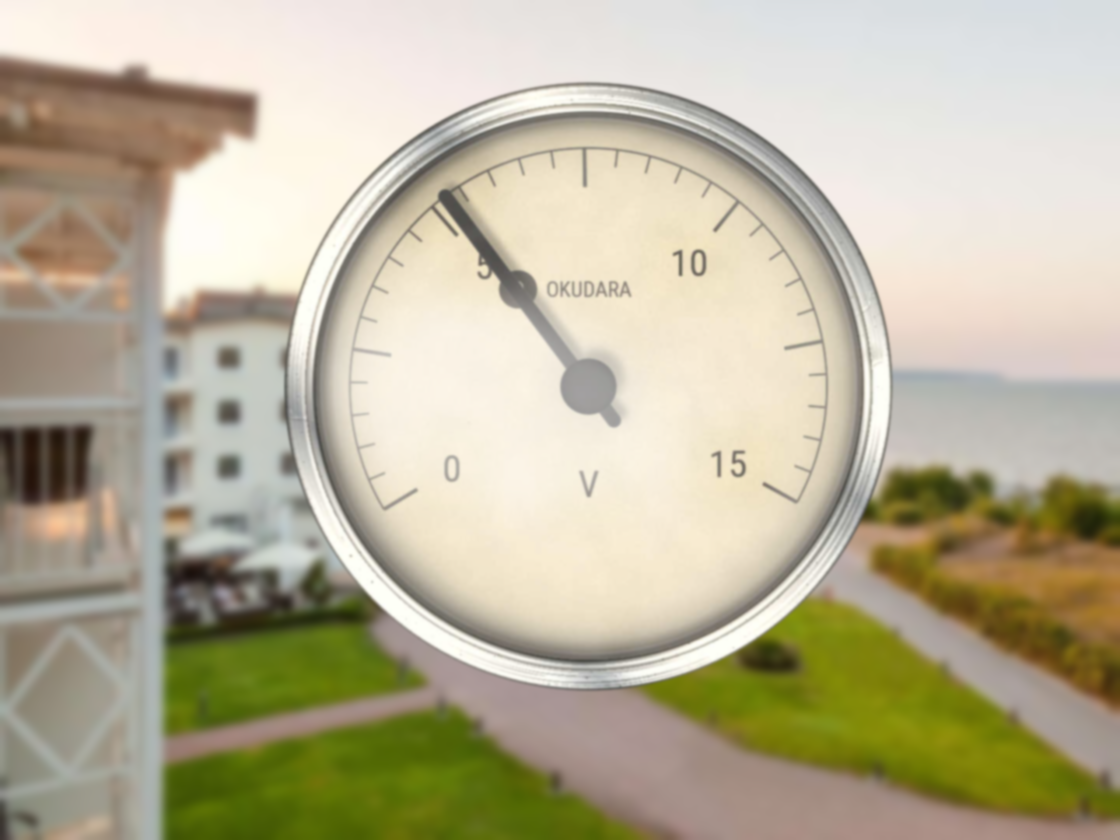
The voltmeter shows 5.25 V
